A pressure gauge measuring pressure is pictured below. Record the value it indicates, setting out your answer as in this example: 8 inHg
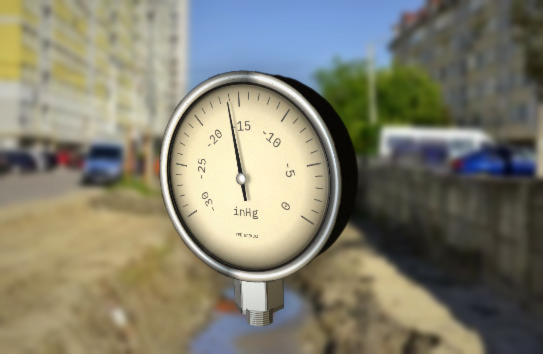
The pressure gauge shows -16 inHg
